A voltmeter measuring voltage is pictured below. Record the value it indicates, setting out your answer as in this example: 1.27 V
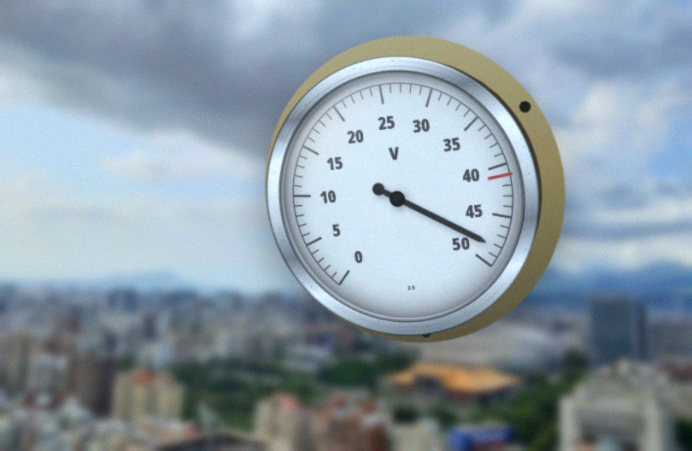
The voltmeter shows 48 V
